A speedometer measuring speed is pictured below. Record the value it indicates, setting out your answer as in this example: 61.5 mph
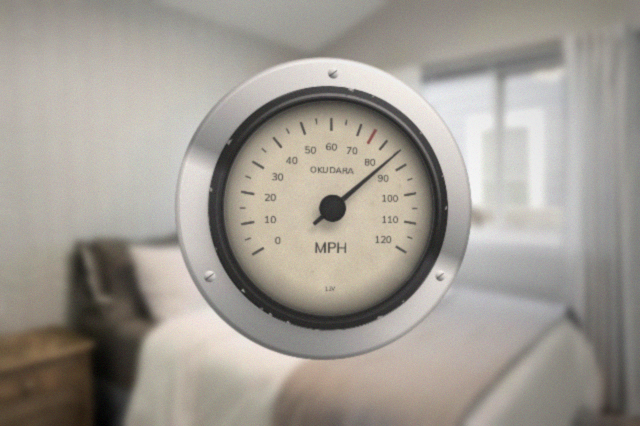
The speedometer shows 85 mph
